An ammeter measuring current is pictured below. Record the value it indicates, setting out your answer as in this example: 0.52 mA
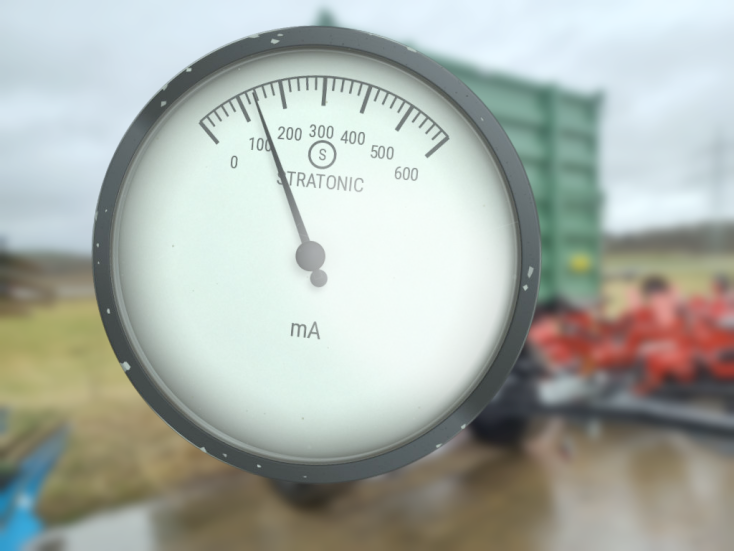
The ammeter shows 140 mA
